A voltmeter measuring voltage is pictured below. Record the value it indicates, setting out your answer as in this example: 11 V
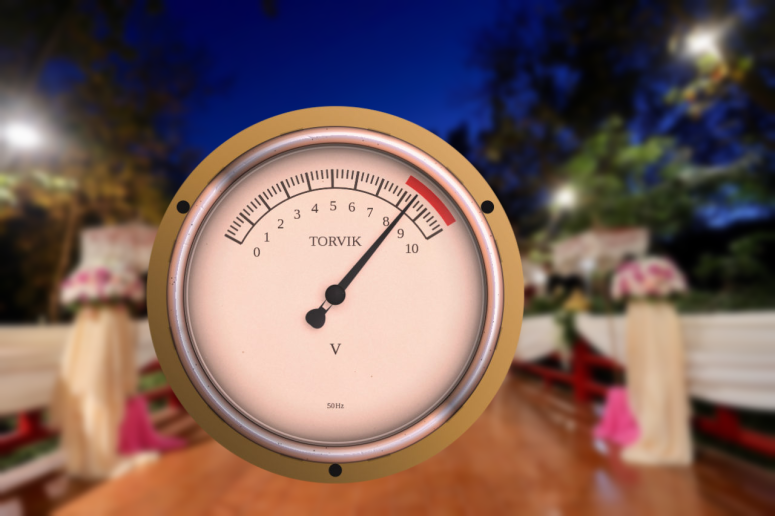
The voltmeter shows 8.4 V
